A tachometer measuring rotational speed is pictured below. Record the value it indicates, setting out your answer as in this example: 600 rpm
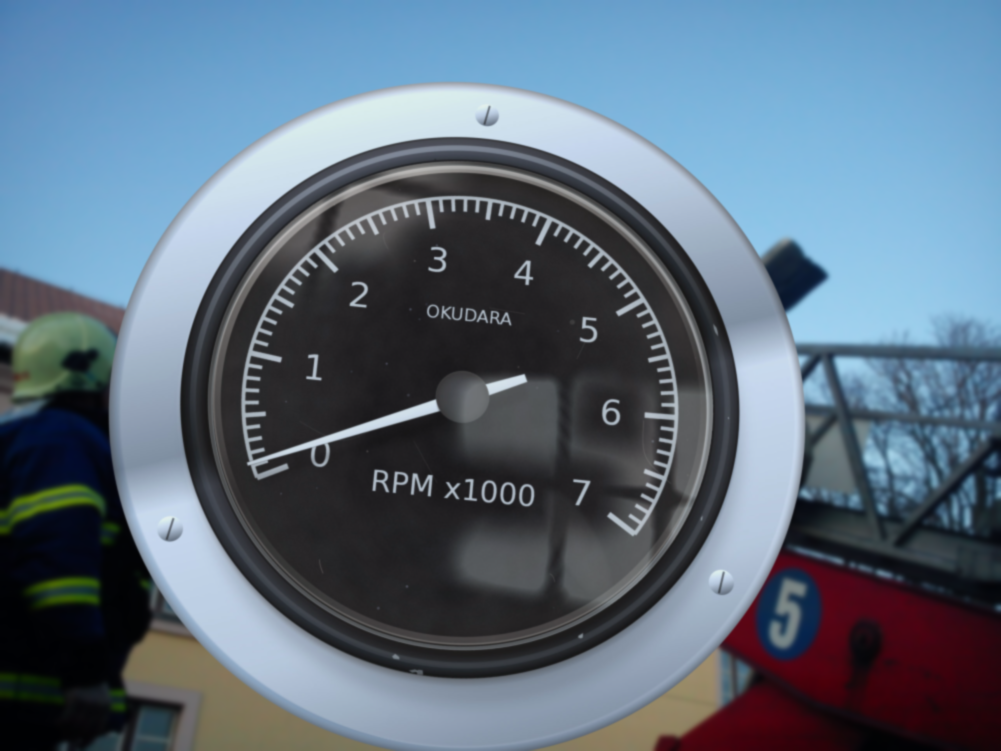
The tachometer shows 100 rpm
